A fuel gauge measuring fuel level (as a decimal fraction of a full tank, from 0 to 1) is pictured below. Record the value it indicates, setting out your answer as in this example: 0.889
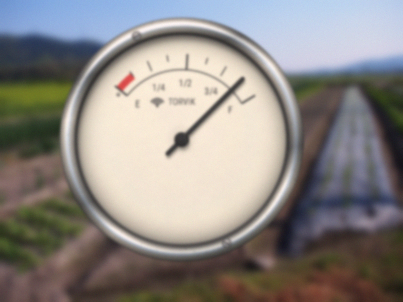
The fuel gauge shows 0.875
